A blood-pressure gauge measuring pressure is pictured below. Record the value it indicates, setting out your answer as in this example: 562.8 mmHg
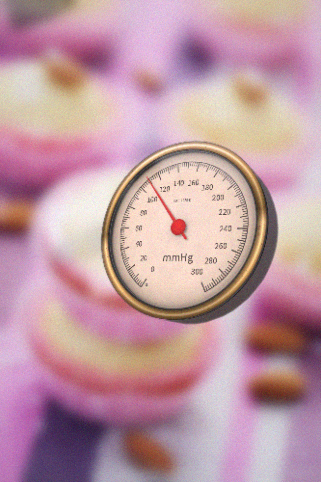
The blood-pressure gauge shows 110 mmHg
